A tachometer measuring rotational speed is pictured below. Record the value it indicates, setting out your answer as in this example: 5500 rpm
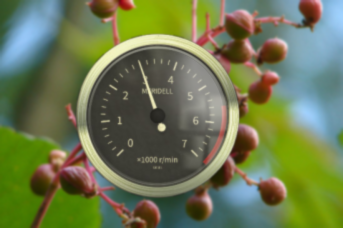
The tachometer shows 3000 rpm
